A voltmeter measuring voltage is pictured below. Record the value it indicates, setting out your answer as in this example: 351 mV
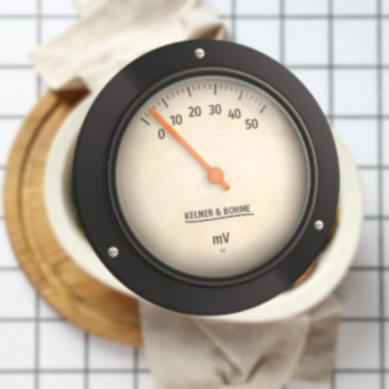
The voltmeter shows 4 mV
